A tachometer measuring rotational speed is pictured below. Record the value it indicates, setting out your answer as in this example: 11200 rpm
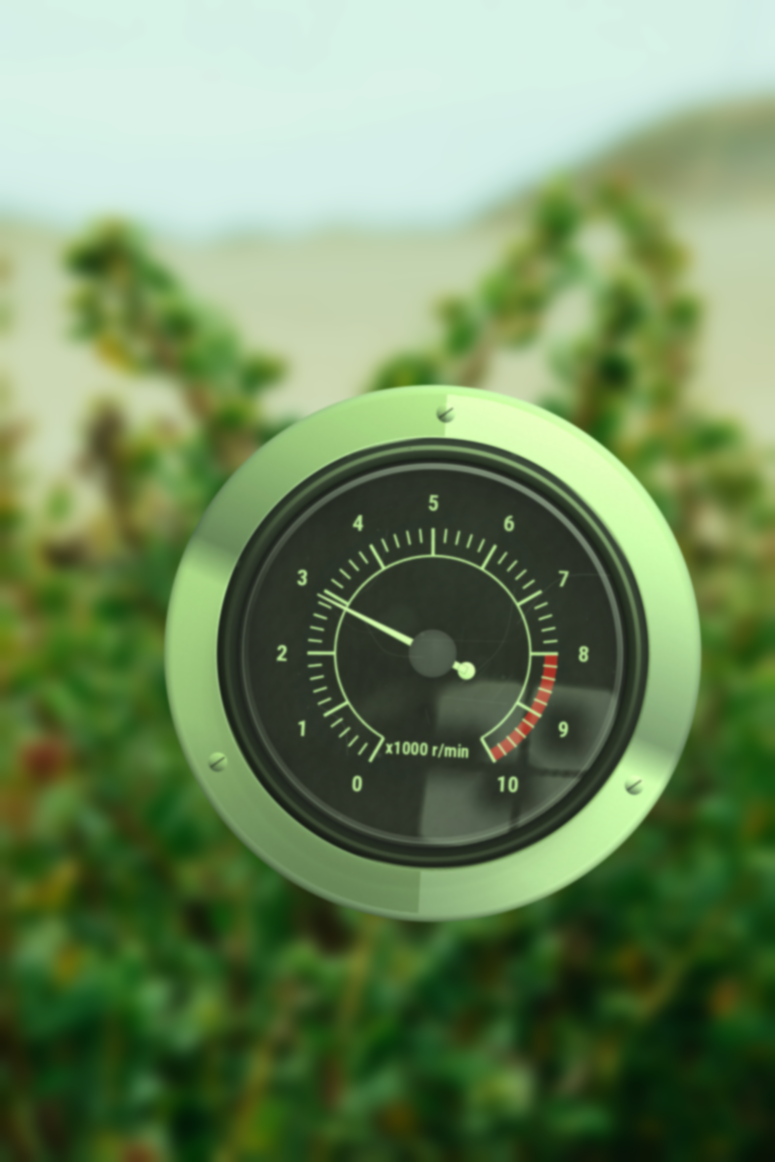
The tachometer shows 2900 rpm
